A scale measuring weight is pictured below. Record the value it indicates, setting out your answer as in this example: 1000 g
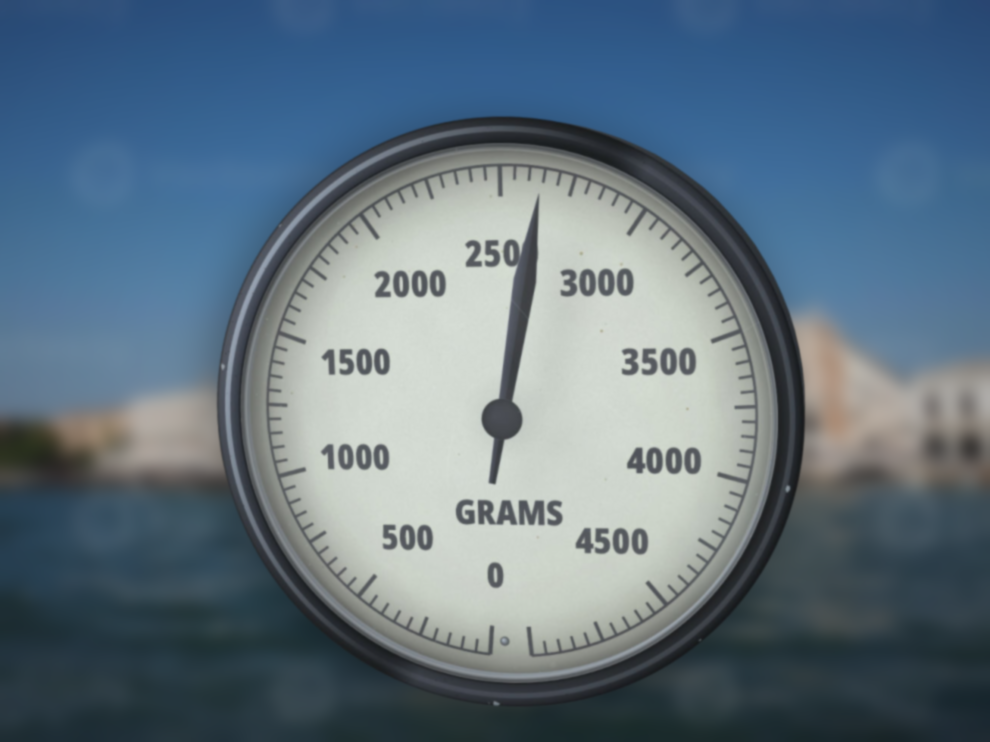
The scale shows 2650 g
